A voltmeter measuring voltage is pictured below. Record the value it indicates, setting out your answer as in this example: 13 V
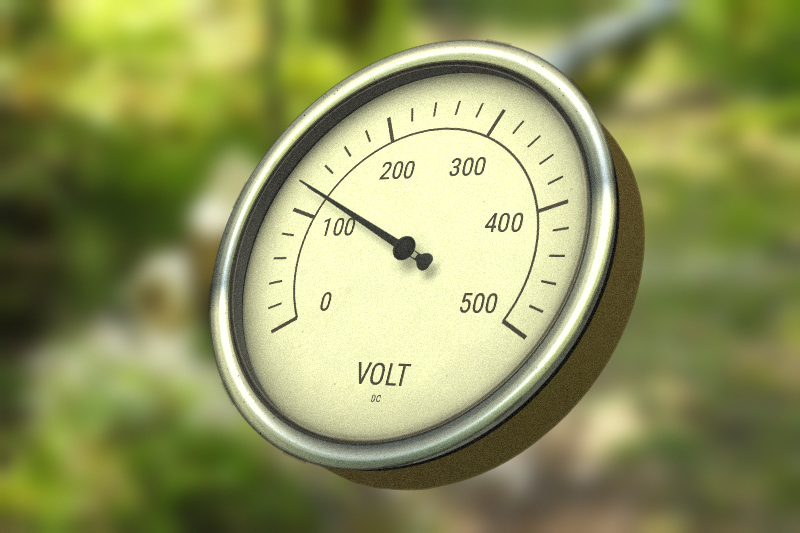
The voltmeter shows 120 V
